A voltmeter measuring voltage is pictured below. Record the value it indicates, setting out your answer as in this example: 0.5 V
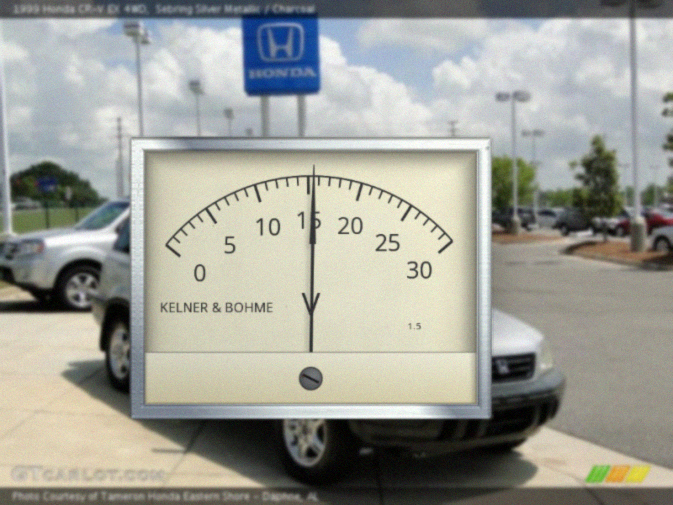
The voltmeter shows 15.5 V
